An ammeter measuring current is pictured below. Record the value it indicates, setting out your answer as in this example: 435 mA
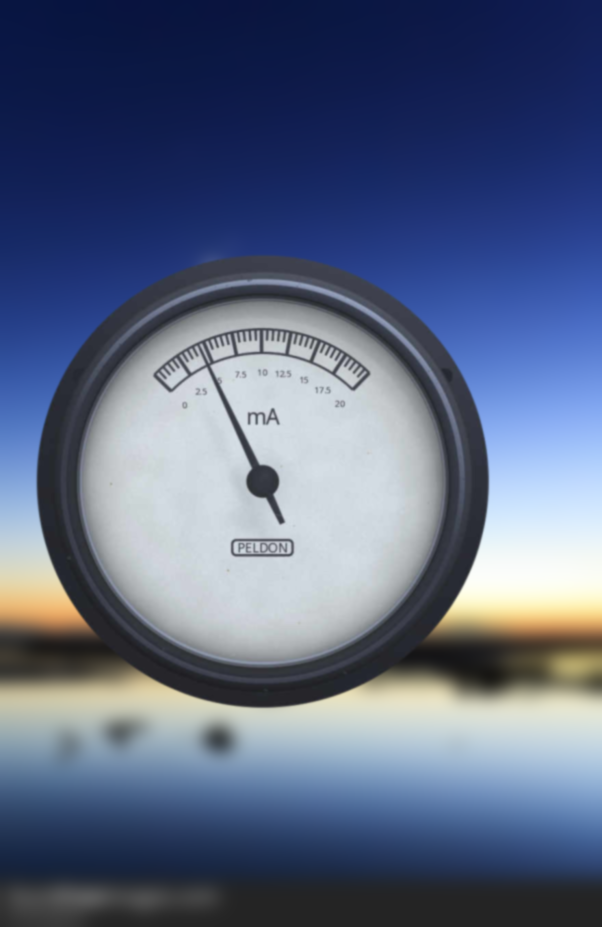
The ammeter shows 4.5 mA
